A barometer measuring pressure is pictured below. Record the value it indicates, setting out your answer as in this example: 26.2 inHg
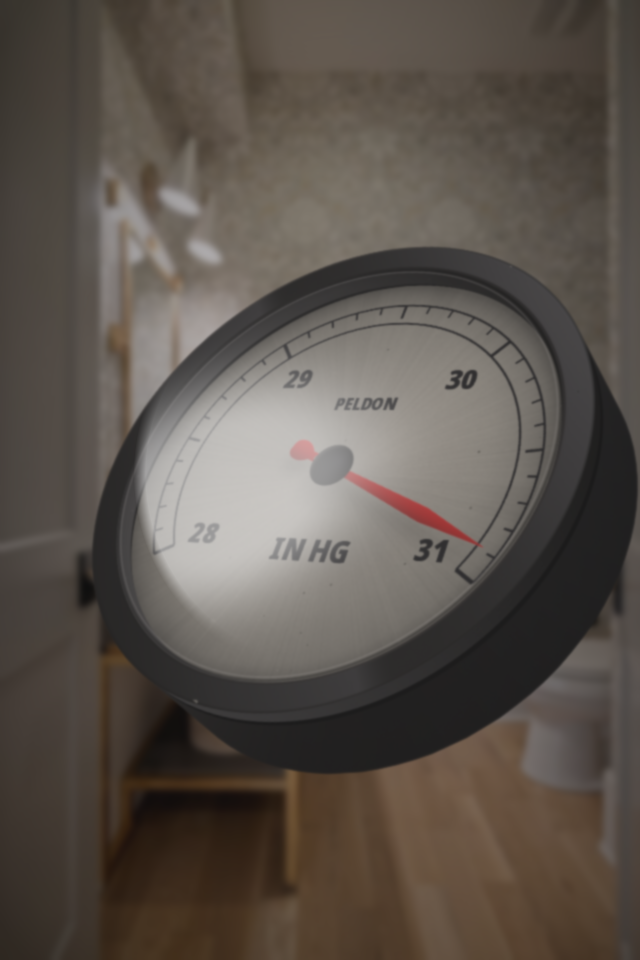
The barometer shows 30.9 inHg
